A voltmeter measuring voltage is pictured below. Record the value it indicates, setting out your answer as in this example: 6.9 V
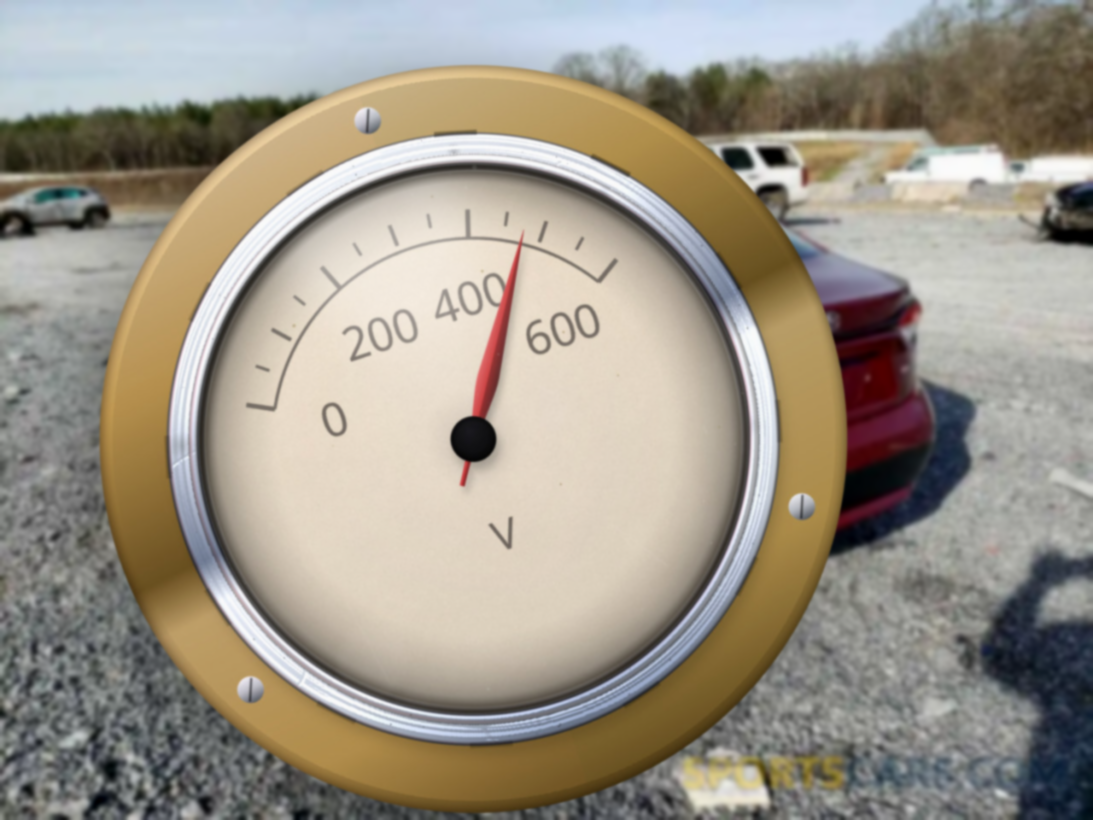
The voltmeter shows 475 V
